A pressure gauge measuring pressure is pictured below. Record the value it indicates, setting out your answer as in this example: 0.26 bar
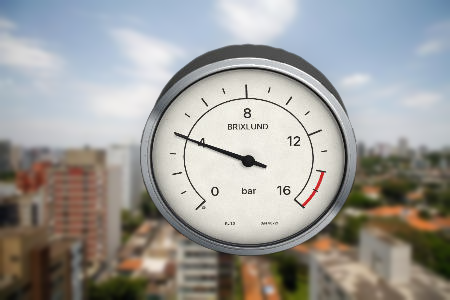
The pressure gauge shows 4 bar
